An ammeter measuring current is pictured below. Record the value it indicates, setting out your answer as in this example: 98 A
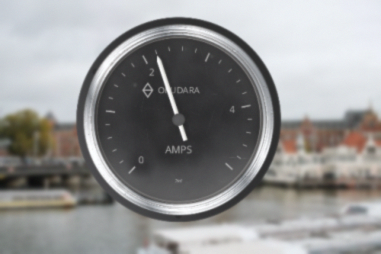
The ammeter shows 2.2 A
